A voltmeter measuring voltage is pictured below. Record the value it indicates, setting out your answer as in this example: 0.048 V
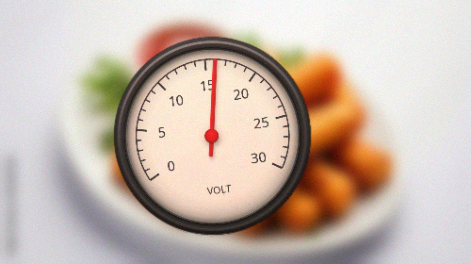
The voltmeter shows 16 V
